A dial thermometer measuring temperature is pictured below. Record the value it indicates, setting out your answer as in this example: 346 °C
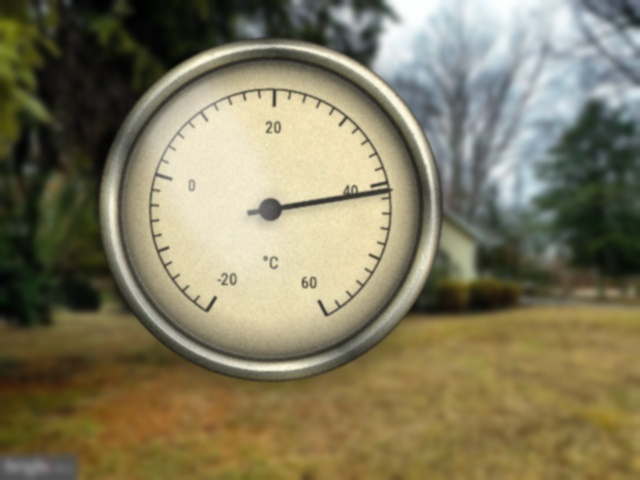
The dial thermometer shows 41 °C
